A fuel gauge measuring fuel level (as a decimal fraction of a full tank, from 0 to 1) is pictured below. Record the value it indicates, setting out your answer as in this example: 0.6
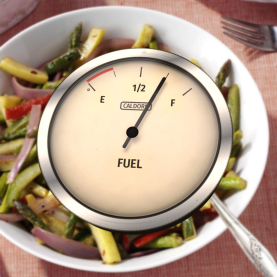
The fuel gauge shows 0.75
